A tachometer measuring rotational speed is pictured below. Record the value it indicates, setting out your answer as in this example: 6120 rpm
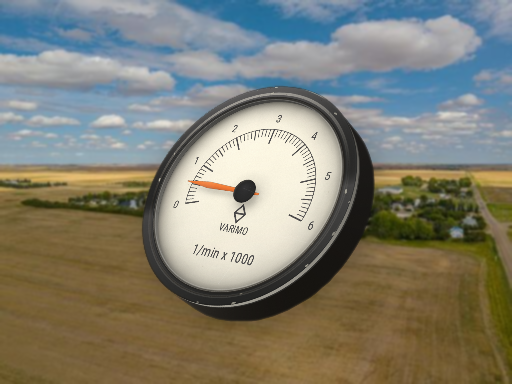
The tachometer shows 500 rpm
